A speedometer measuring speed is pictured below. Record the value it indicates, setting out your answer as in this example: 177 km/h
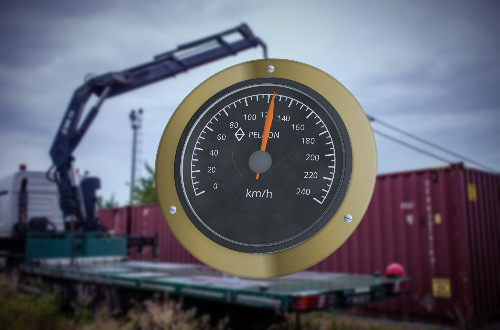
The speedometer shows 125 km/h
